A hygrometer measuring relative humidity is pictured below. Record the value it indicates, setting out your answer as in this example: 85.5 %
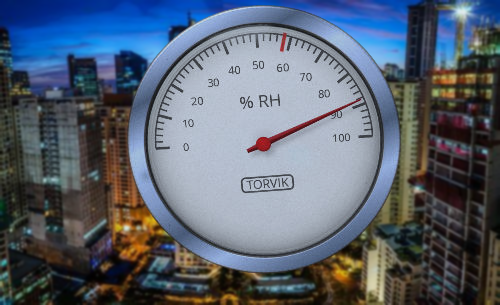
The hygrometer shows 88 %
